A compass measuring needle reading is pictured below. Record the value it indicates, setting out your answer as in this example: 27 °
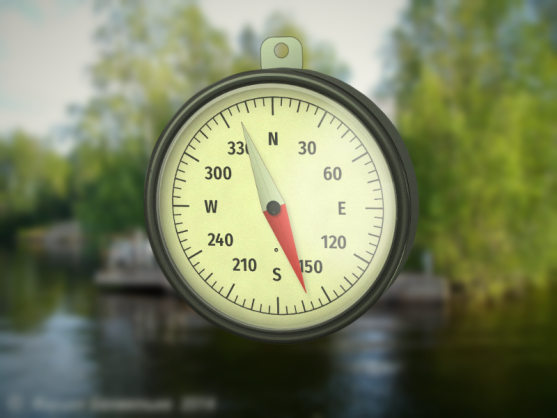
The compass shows 160 °
